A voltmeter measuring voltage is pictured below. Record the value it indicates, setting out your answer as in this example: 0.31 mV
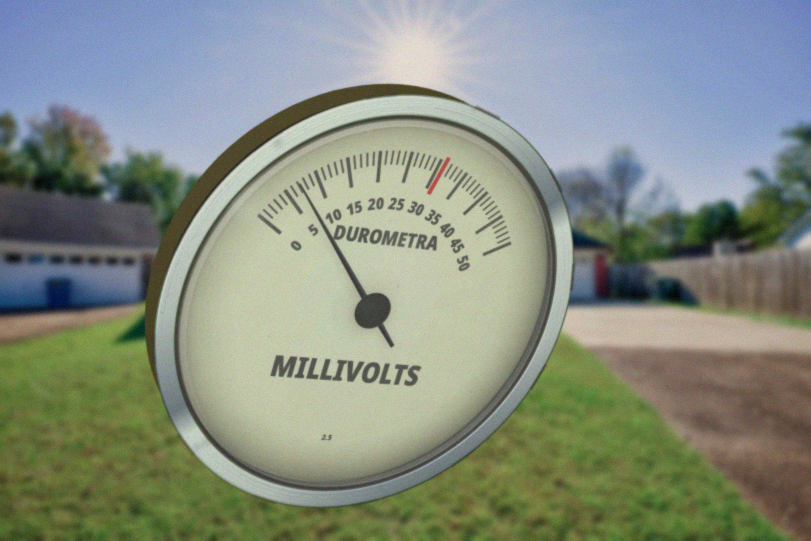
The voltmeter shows 7 mV
